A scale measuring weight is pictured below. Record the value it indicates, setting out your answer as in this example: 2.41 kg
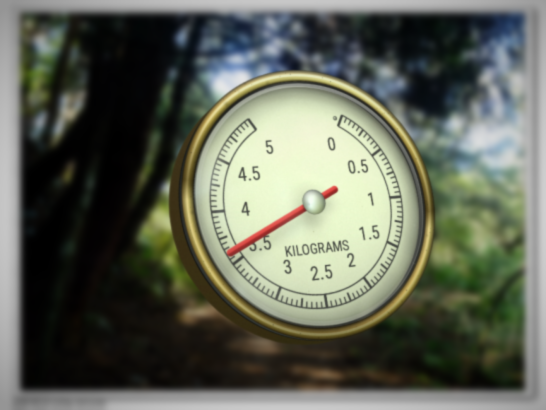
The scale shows 3.6 kg
